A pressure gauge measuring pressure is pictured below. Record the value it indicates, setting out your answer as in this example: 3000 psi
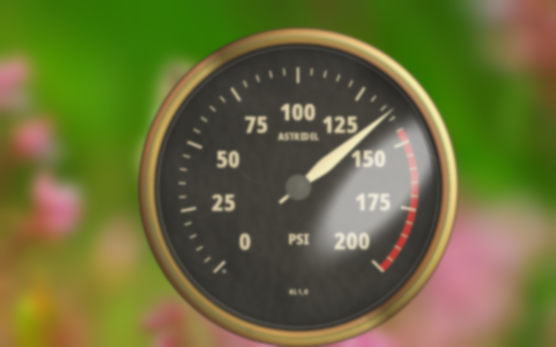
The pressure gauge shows 137.5 psi
